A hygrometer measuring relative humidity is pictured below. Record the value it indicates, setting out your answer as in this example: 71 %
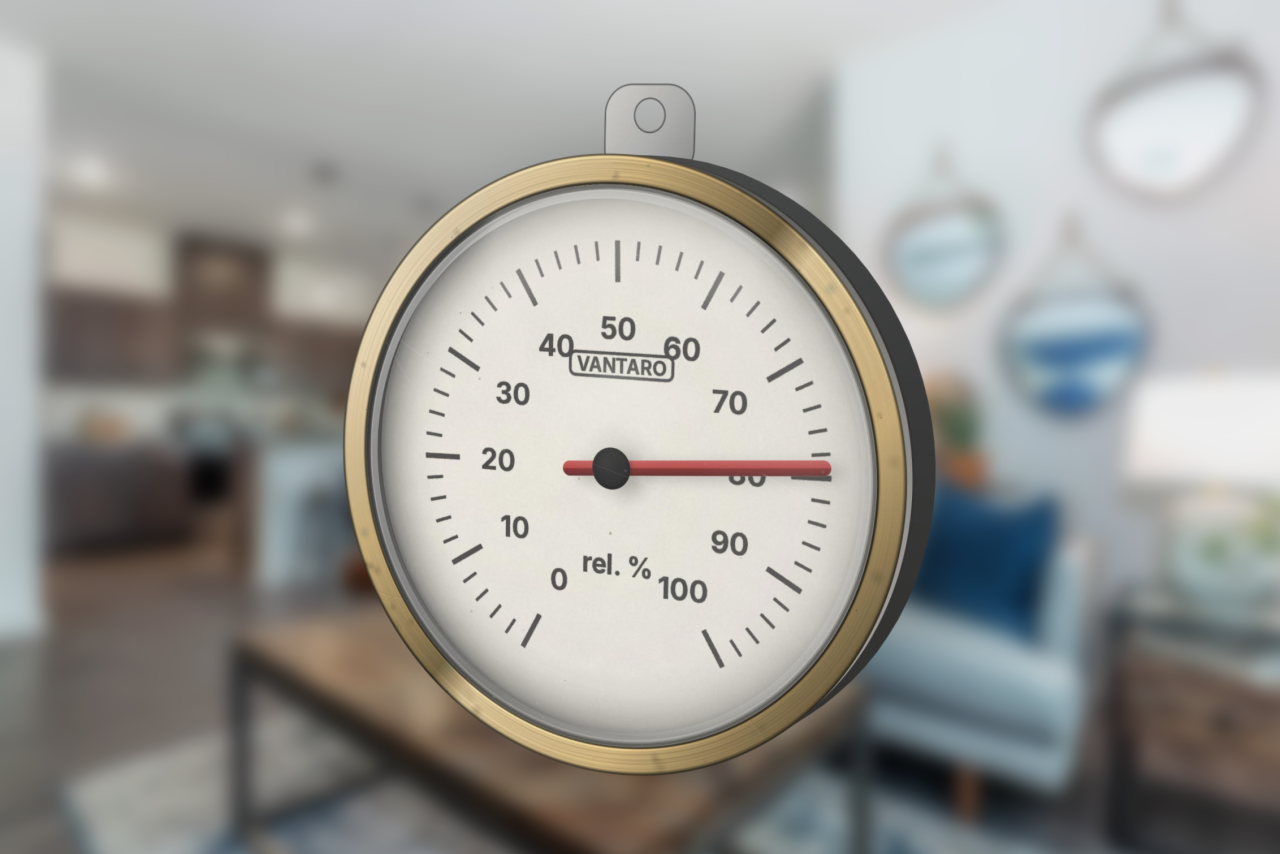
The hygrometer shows 79 %
